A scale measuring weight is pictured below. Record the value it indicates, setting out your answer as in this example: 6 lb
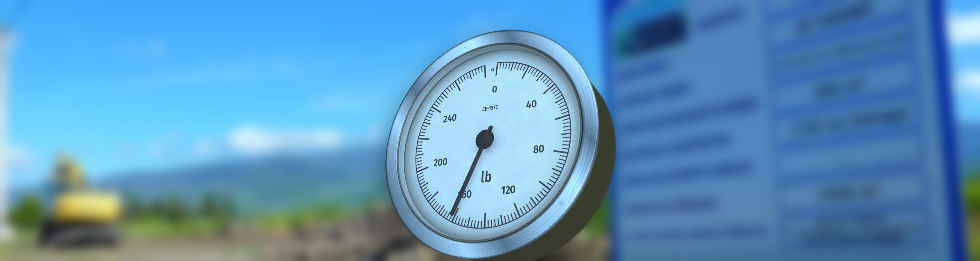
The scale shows 160 lb
